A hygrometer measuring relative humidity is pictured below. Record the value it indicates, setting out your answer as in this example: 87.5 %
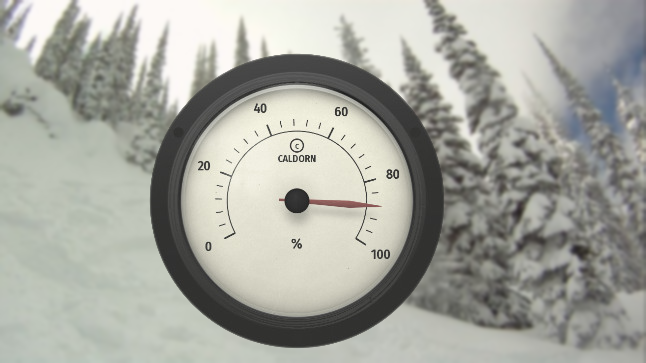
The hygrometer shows 88 %
